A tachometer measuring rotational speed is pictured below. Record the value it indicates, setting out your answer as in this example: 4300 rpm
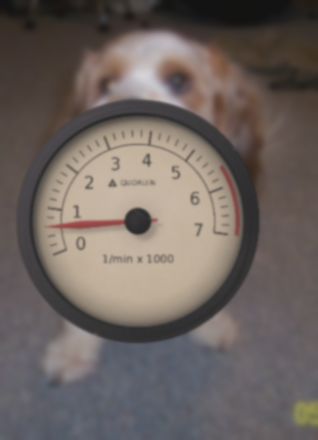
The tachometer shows 600 rpm
